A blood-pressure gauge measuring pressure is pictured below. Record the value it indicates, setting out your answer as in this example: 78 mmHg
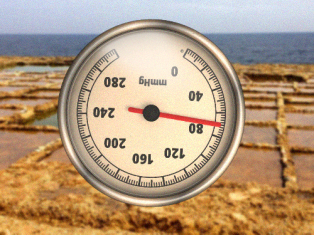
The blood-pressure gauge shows 70 mmHg
